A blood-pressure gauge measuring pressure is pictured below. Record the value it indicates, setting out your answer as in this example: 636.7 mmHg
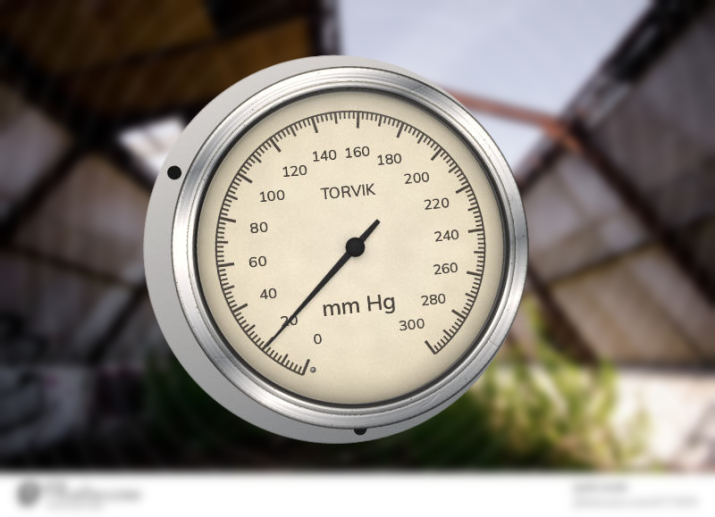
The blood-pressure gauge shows 20 mmHg
